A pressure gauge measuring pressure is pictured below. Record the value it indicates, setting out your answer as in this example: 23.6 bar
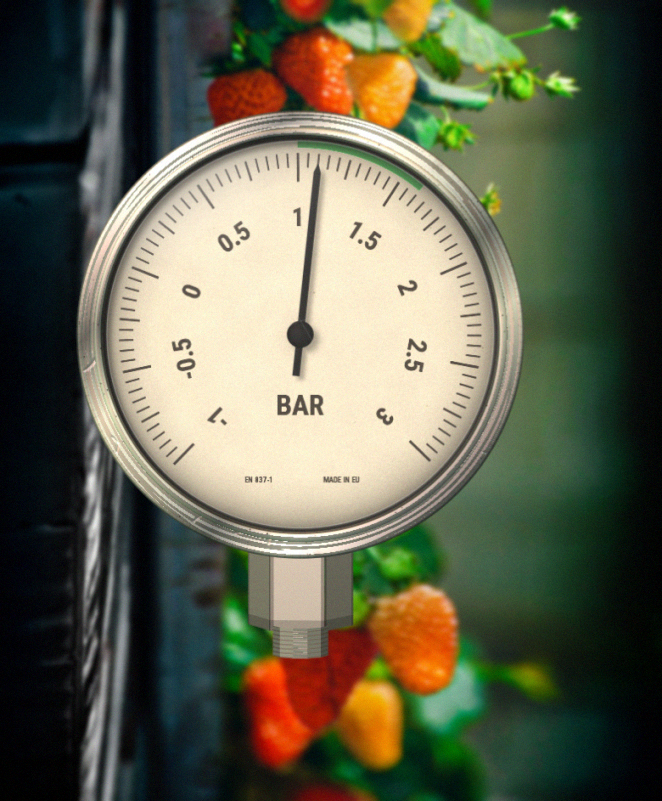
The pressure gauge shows 1.1 bar
